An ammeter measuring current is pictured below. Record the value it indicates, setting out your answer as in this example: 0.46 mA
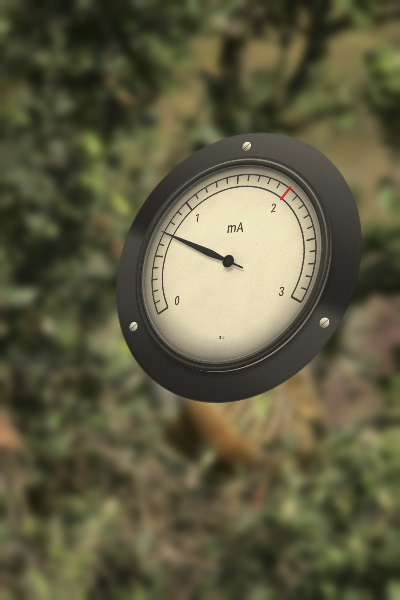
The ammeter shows 0.7 mA
